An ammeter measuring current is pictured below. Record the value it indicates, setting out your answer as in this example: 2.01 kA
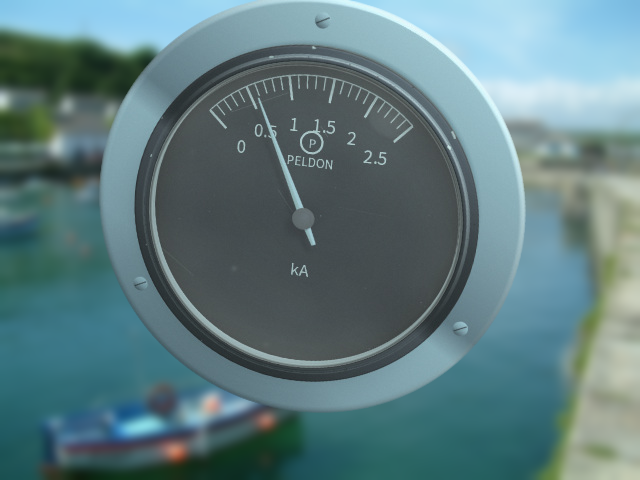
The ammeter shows 0.6 kA
